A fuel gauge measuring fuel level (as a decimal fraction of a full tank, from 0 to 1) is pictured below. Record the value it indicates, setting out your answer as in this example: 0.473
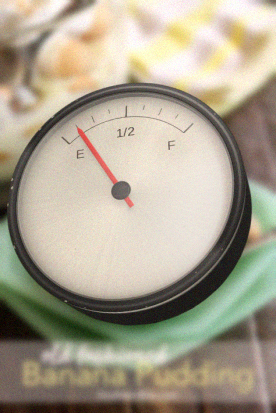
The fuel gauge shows 0.125
